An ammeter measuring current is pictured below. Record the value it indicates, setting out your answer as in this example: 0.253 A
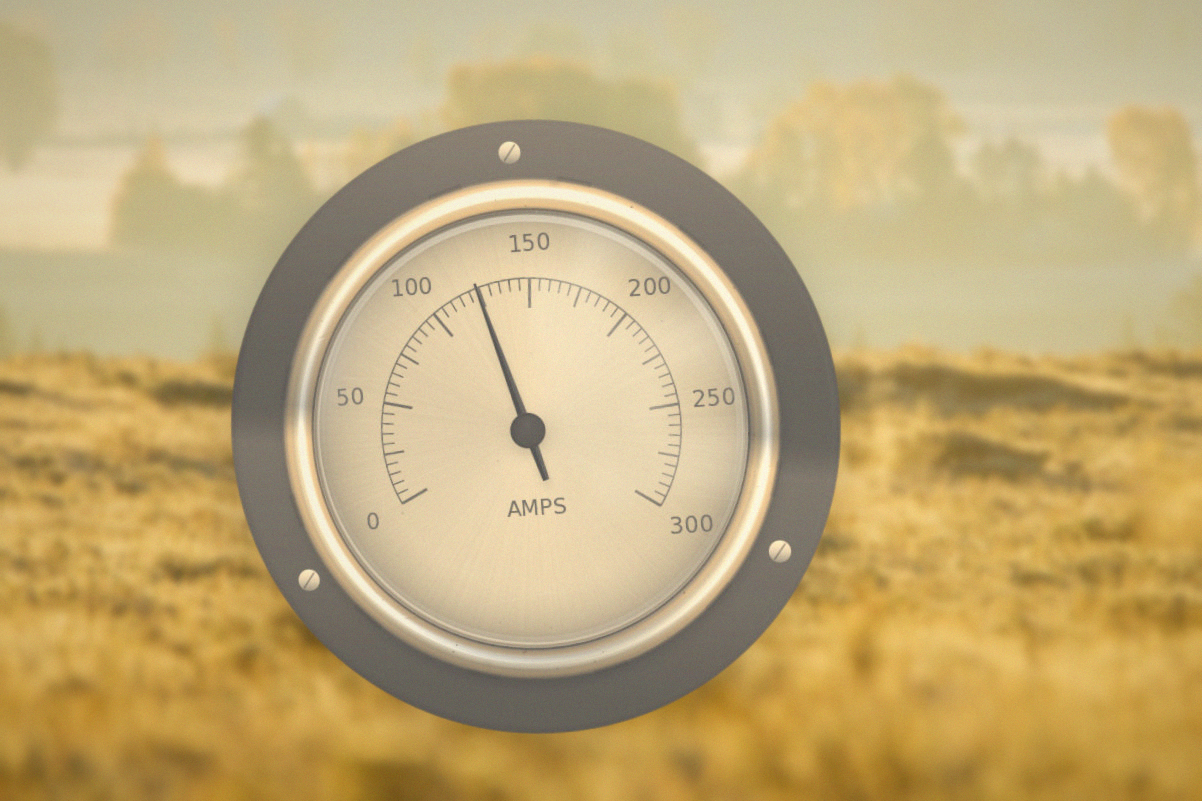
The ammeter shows 125 A
